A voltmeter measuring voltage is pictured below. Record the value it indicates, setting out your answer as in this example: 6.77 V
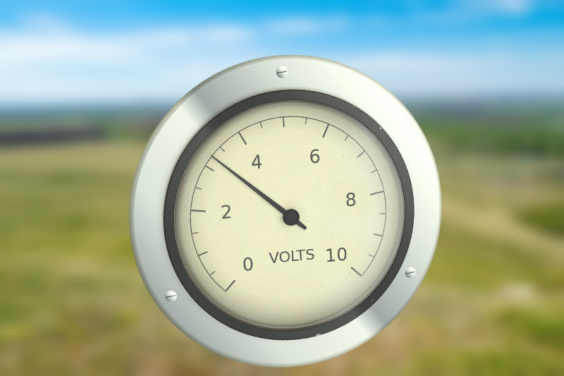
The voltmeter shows 3.25 V
